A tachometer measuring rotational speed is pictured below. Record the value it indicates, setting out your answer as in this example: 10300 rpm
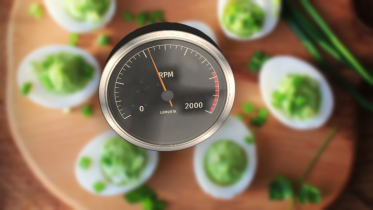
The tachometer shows 850 rpm
